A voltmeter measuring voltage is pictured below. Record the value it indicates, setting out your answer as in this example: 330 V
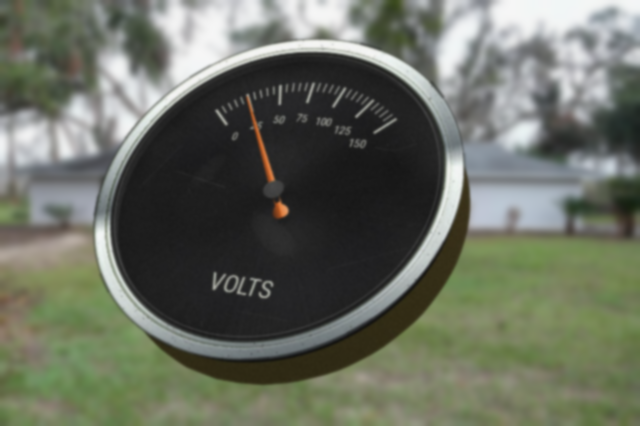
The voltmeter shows 25 V
